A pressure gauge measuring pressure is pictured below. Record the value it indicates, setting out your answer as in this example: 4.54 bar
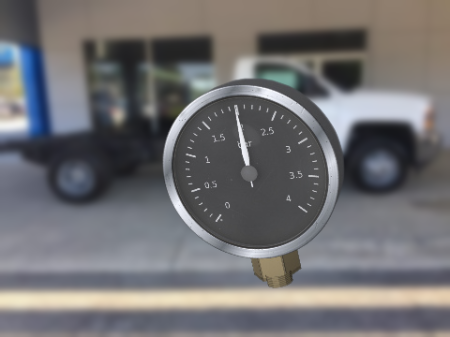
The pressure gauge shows 2 bar
